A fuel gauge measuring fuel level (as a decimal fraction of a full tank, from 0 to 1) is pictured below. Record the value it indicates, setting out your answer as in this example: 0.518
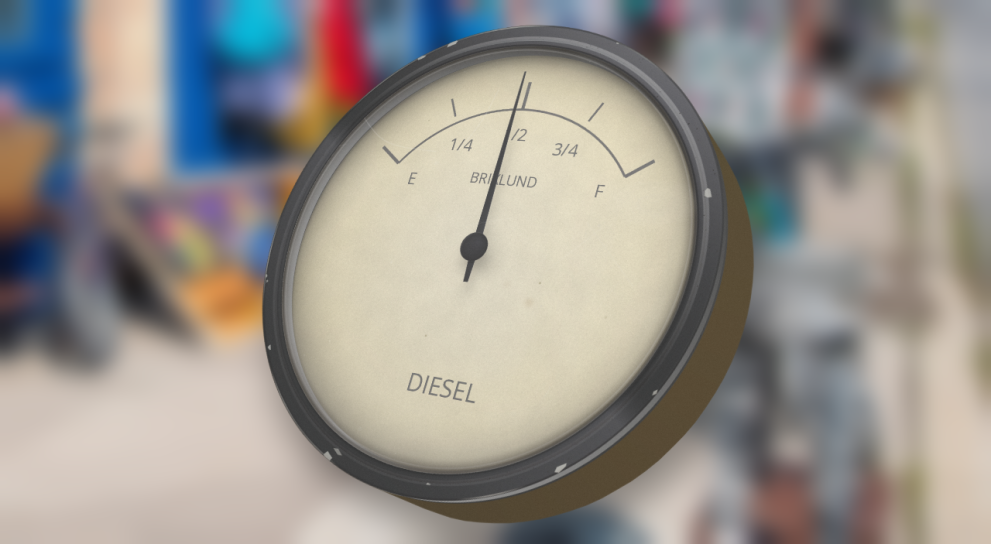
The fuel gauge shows 0.5
